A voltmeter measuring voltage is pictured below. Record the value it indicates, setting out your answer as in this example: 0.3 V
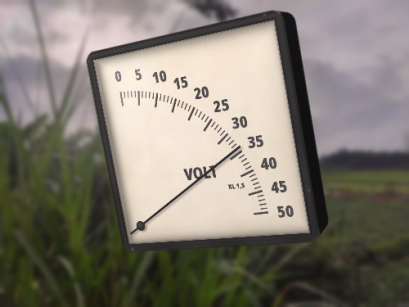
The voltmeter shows 34 V
